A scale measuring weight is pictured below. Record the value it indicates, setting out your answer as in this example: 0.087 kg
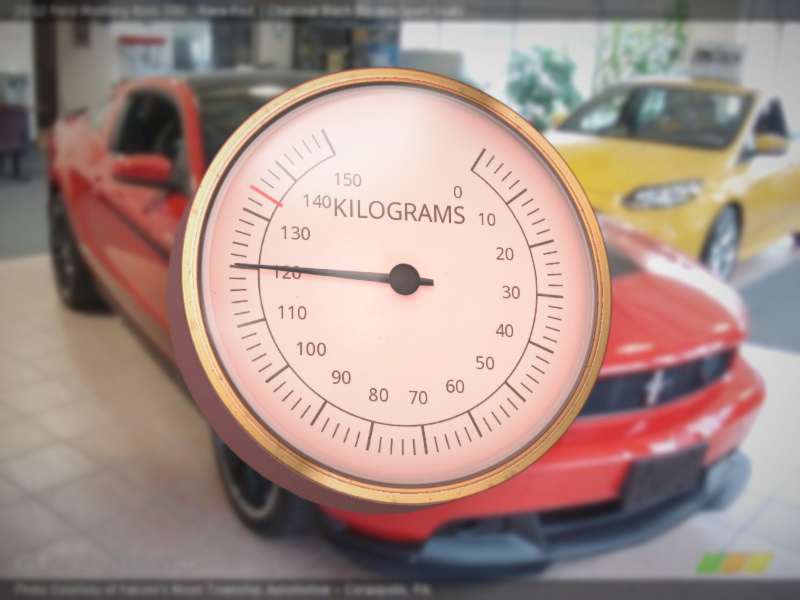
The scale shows 120 kg
